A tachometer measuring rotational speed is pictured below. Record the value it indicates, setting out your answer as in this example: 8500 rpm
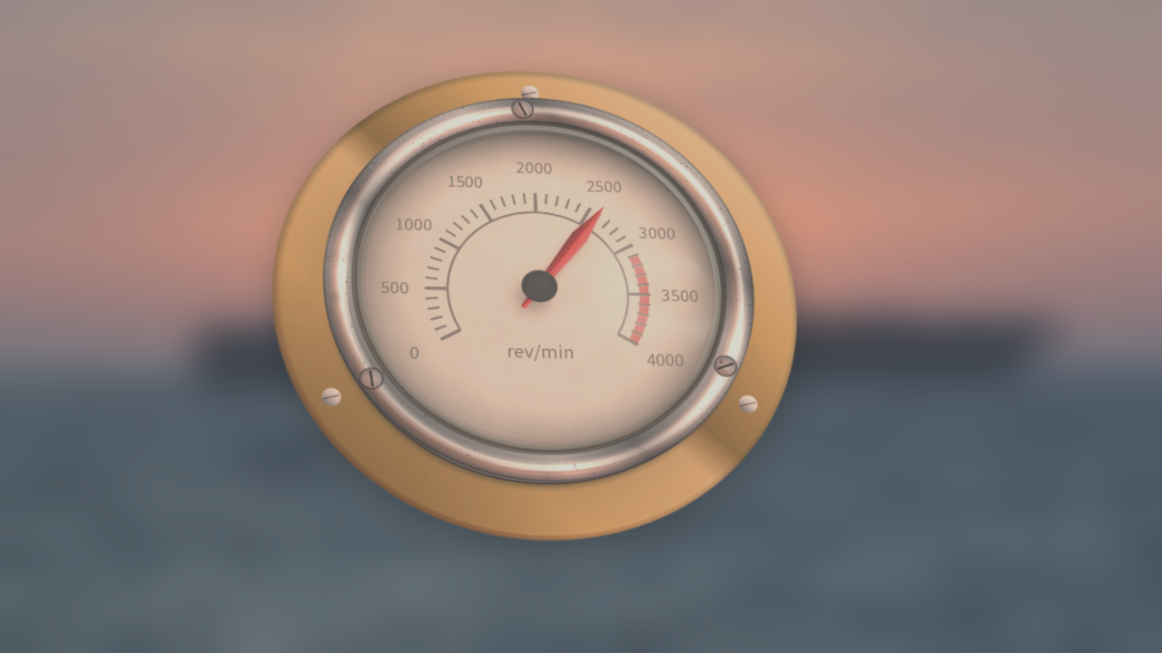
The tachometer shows 2600 rpm
